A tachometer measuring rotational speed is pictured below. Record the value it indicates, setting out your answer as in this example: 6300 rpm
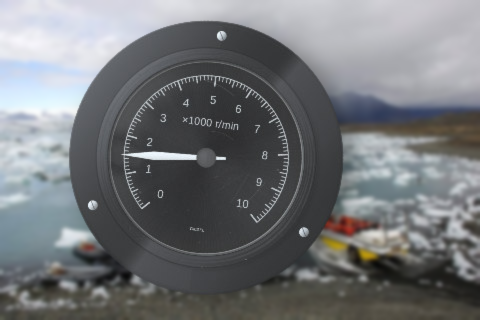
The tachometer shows 1500 rpm
